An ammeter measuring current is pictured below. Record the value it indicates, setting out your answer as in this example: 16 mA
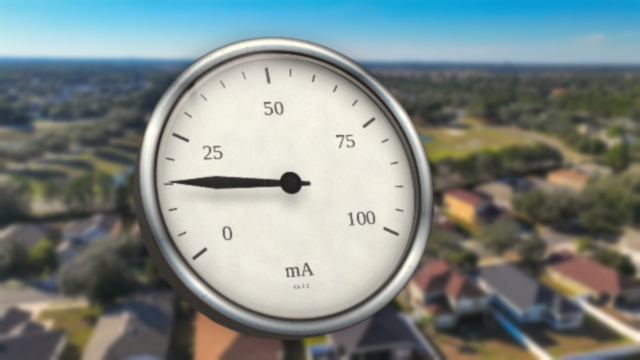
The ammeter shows 15 mA
